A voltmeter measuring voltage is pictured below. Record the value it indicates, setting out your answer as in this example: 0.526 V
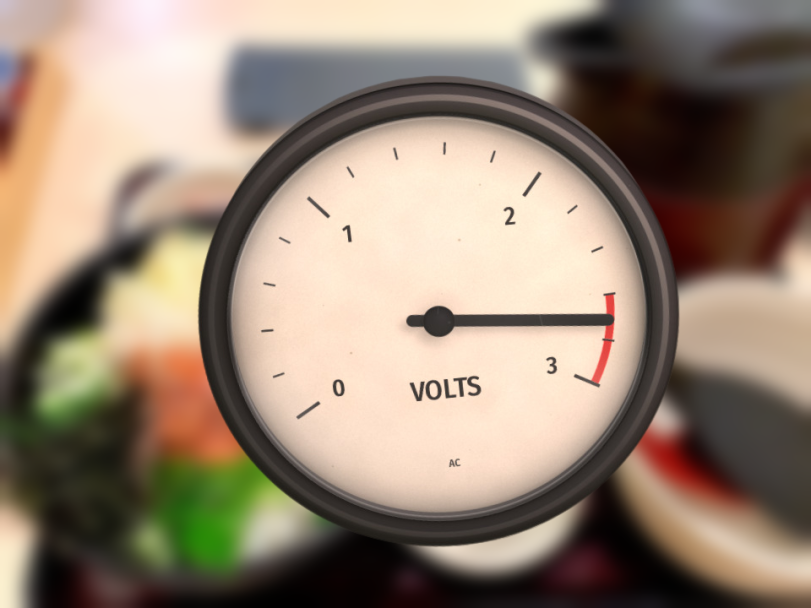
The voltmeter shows 2.7 V
